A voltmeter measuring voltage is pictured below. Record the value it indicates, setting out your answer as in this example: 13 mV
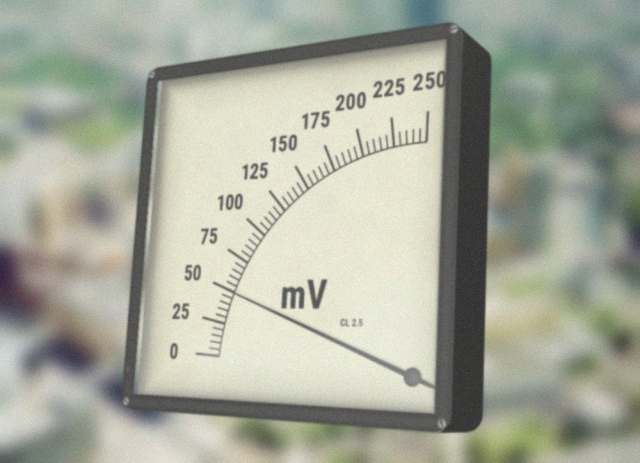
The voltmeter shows 50 mV
